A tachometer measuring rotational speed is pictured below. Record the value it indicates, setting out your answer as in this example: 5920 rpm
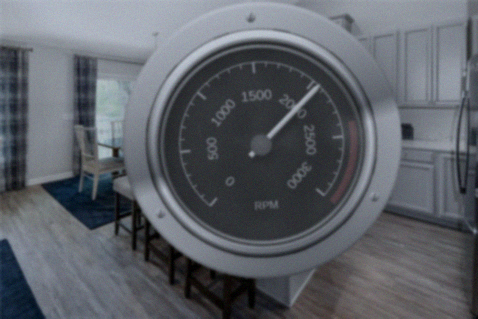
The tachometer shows 2050 rpm
